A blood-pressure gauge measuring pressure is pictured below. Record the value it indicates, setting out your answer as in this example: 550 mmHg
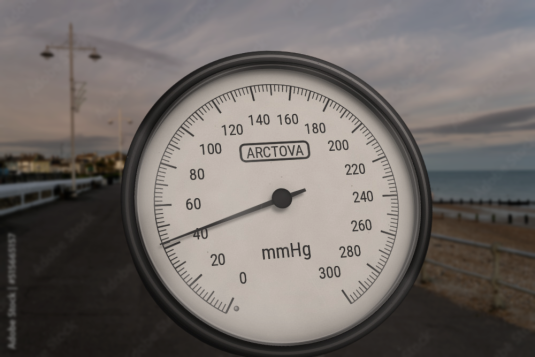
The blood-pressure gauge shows 42 mmHg
